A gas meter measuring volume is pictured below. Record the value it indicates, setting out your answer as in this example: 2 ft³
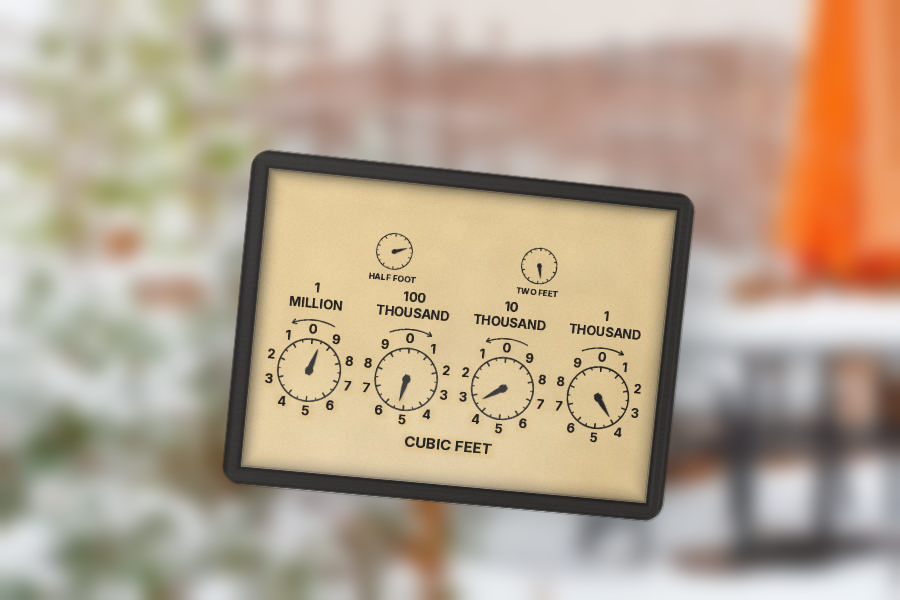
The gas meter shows 953400 ft³
